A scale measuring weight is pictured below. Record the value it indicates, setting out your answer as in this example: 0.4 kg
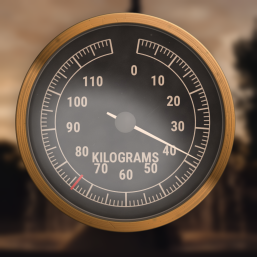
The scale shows 38 kg
